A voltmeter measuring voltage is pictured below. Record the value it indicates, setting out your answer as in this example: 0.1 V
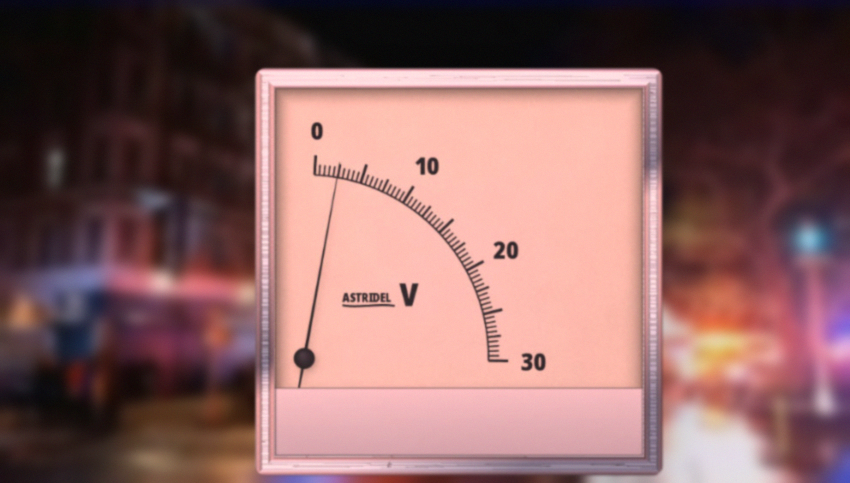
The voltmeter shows 2.5 V
